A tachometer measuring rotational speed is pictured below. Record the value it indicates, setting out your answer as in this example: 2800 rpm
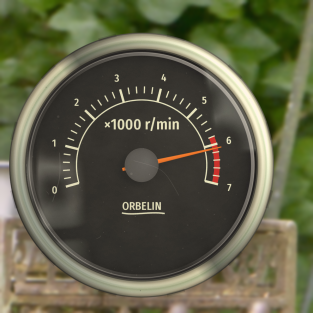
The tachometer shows 6100 rpm
